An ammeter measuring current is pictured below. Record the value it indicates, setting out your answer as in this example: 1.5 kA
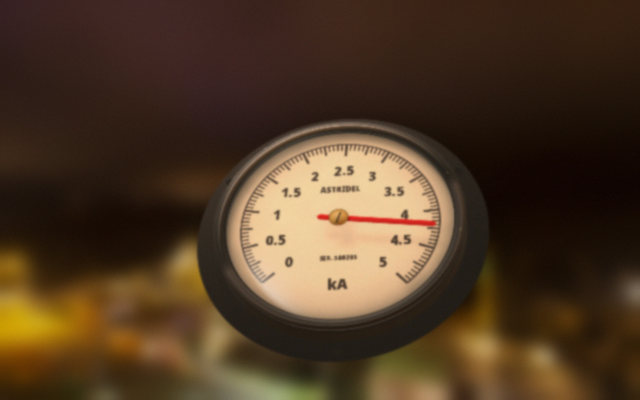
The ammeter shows 4.25 kA
